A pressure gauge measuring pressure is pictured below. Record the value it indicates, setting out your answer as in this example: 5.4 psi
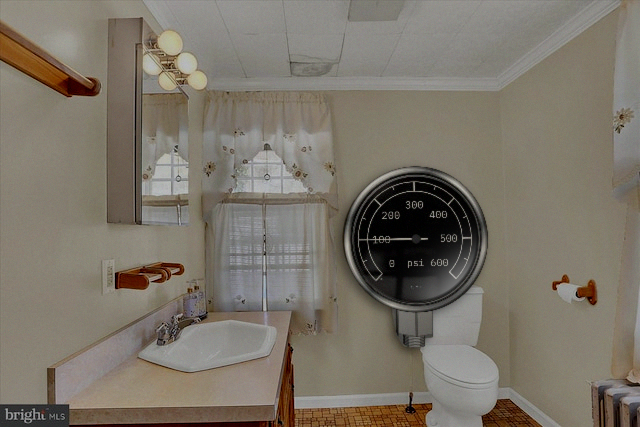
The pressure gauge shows 100 psi
